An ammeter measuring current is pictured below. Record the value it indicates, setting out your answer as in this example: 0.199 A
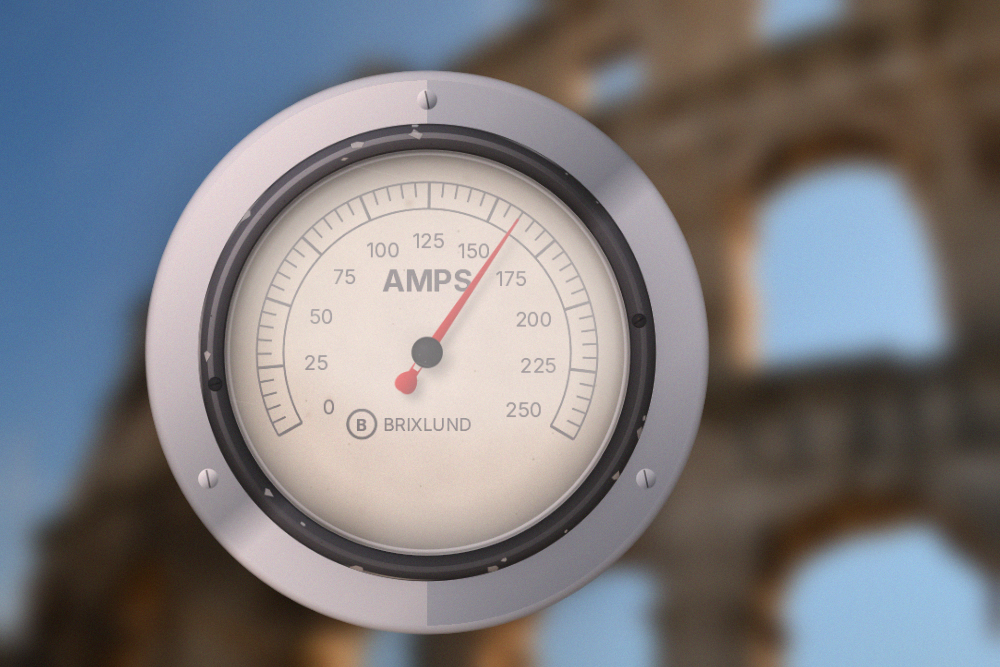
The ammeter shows 160 A
